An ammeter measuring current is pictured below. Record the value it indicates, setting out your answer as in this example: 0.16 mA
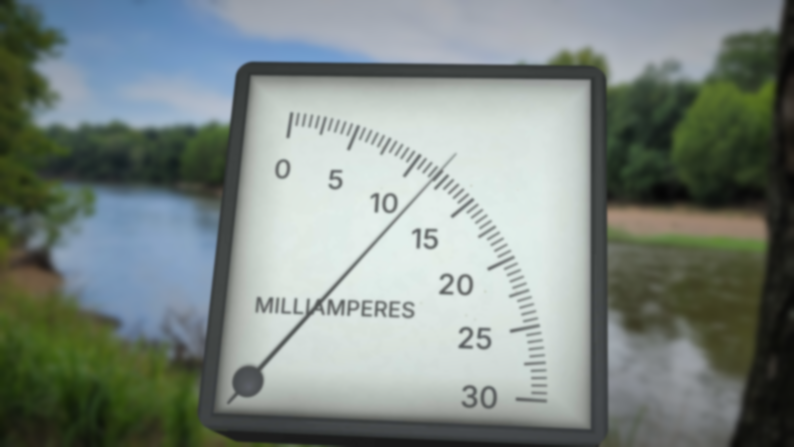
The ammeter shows 12 mA
